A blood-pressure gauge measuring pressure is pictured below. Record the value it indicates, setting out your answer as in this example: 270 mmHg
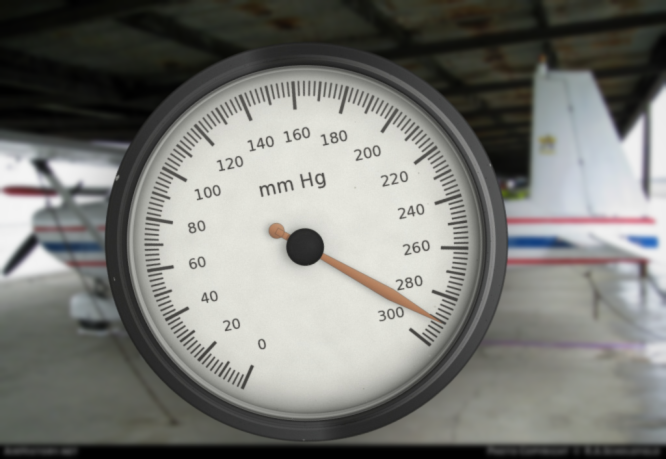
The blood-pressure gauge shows 290 mmHg
